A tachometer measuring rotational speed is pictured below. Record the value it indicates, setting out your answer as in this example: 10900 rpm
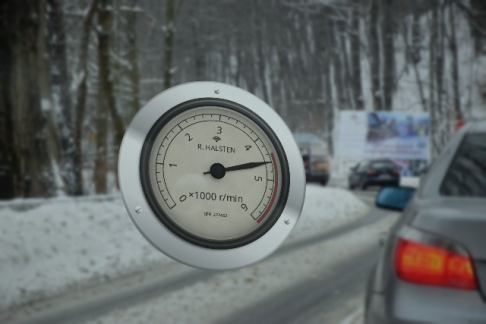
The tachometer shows 4600 rpm
